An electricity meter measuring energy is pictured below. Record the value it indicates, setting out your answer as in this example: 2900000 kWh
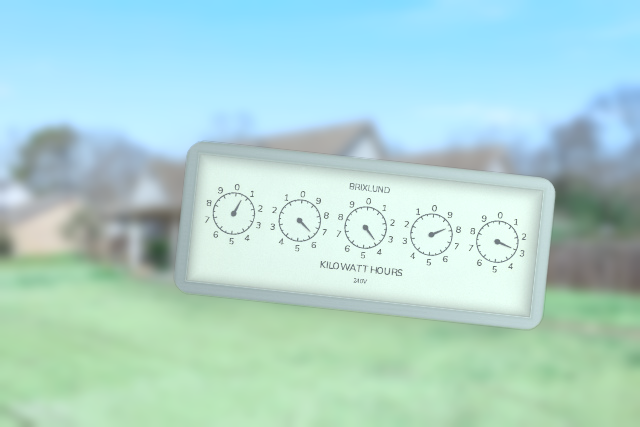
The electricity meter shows 6383 kWh
